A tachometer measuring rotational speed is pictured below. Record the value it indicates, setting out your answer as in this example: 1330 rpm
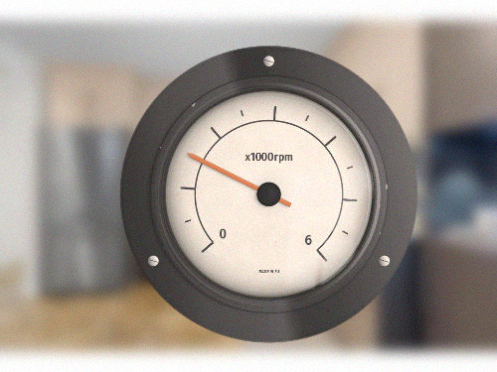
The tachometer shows 1500 rpm
